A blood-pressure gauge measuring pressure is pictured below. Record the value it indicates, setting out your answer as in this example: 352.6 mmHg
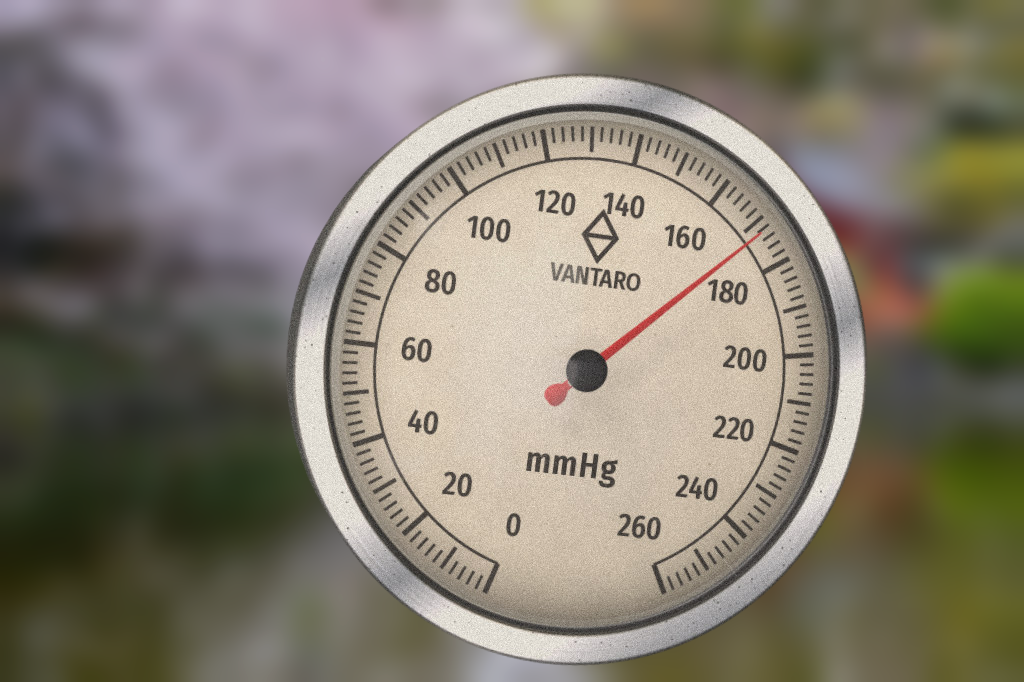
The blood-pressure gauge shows 172 mmHg
